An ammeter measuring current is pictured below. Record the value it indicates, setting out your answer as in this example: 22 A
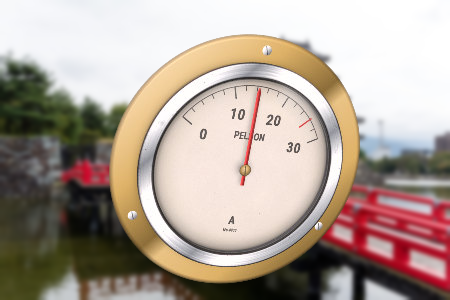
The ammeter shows 14 A
